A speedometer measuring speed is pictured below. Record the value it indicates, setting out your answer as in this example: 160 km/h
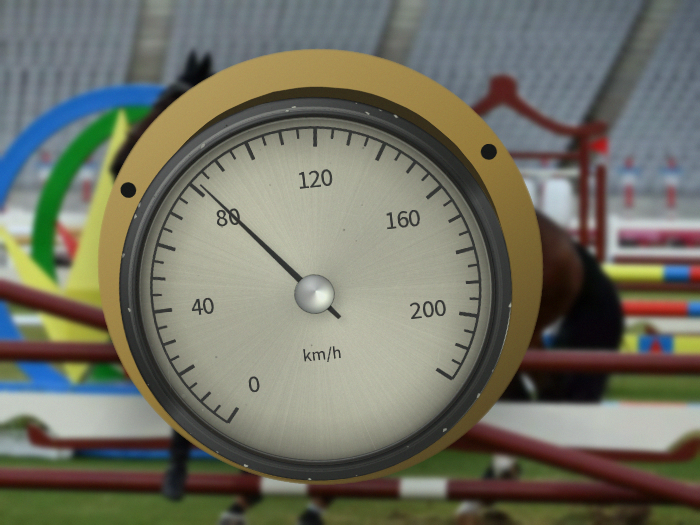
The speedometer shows 82.5 km/h
